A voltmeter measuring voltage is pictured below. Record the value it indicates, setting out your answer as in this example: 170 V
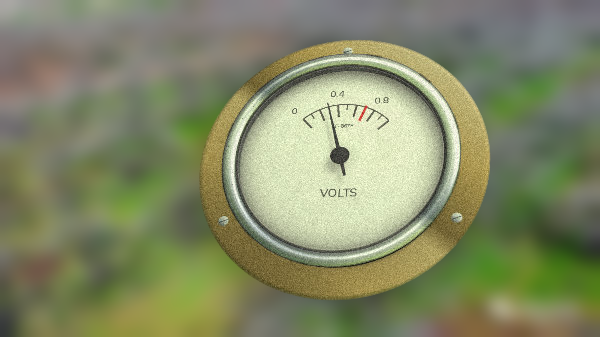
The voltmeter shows 0.3 V
